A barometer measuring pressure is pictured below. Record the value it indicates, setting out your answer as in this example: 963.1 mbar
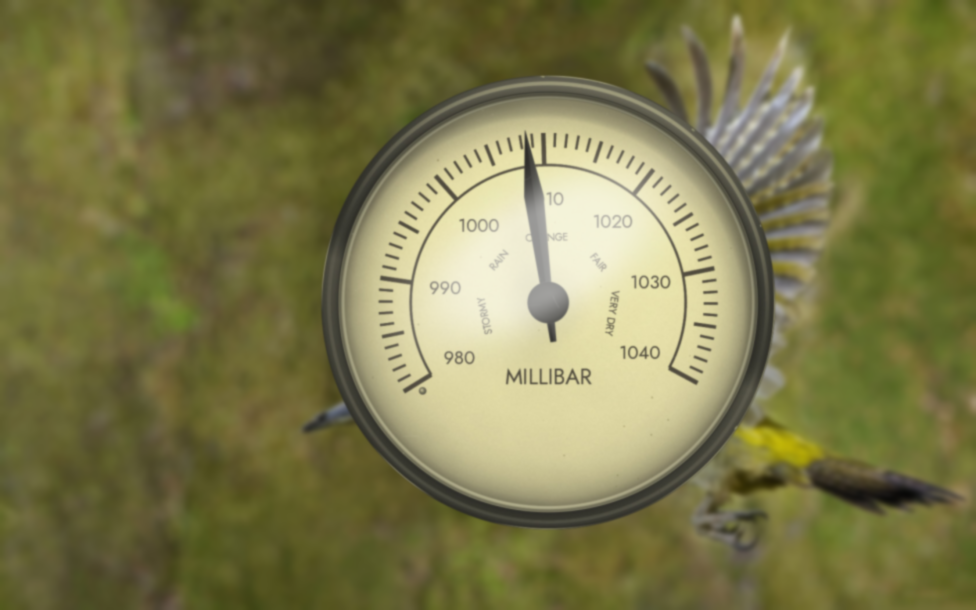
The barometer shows 1008.5 mbar
